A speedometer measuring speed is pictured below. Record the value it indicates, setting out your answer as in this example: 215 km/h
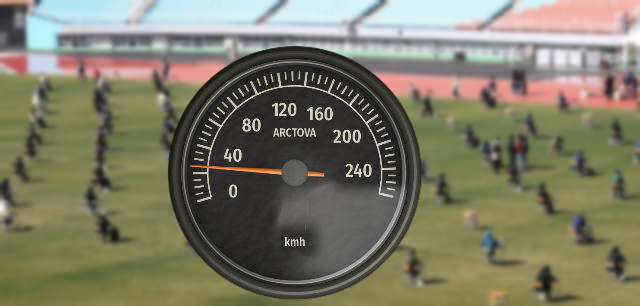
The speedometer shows 25 km/h
